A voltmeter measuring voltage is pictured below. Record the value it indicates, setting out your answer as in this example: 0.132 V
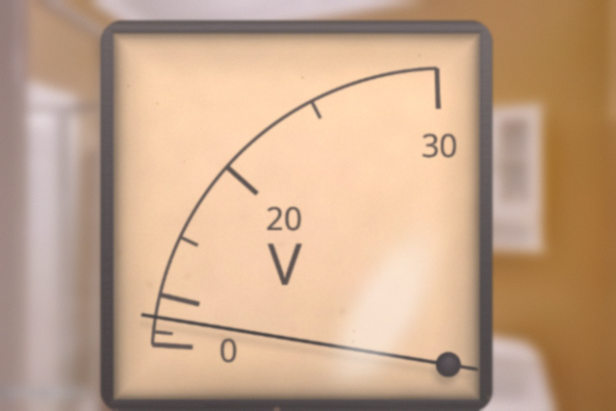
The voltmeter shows 7.5 V
